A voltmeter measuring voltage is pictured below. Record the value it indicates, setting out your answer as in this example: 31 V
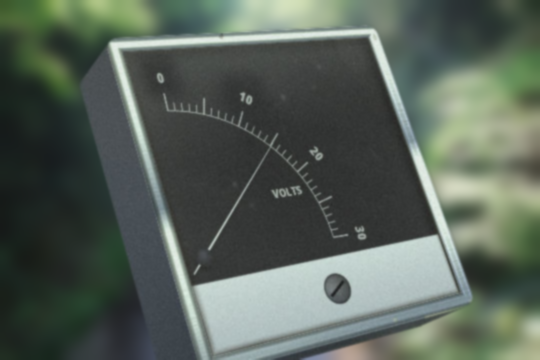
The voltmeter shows 15 V
